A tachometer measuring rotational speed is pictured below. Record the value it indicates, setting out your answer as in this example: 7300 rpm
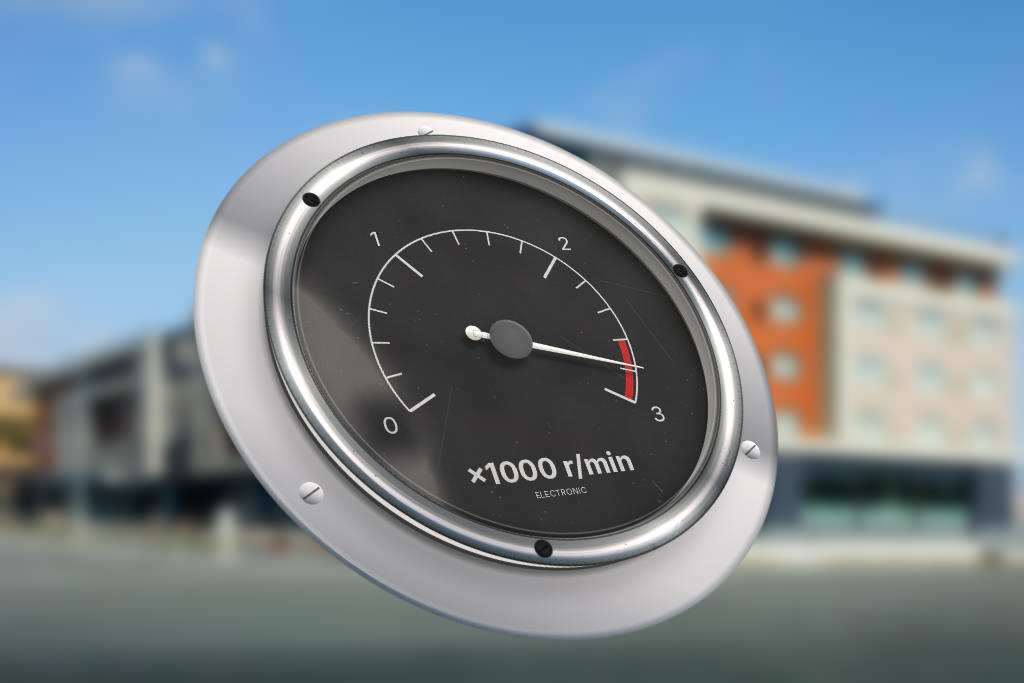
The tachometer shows 2800 rpm
